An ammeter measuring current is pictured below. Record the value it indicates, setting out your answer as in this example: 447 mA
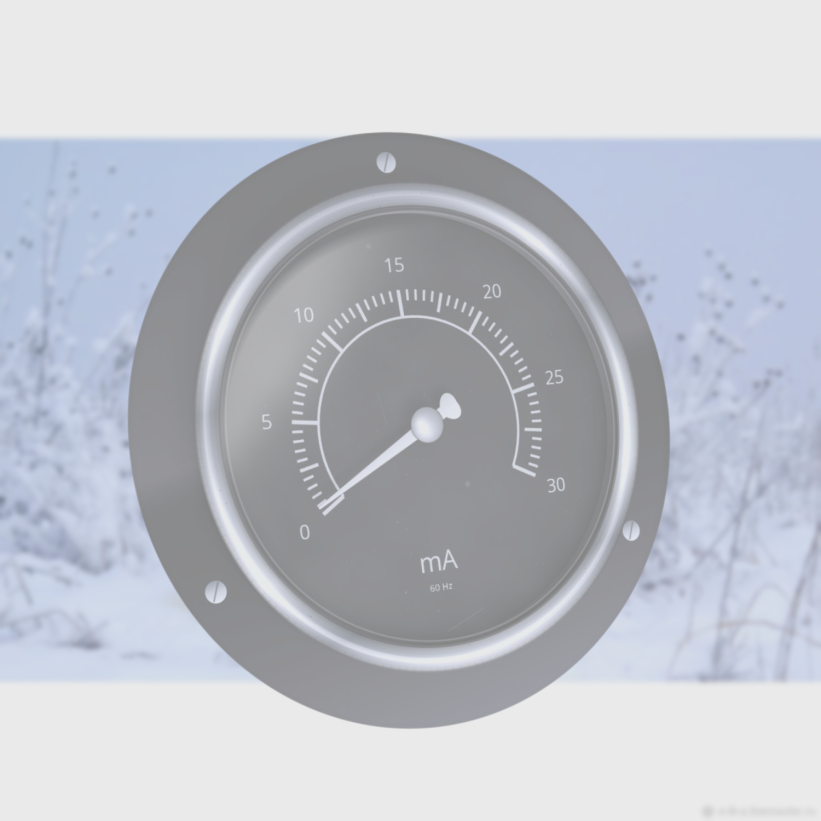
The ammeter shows 0.5 mA
